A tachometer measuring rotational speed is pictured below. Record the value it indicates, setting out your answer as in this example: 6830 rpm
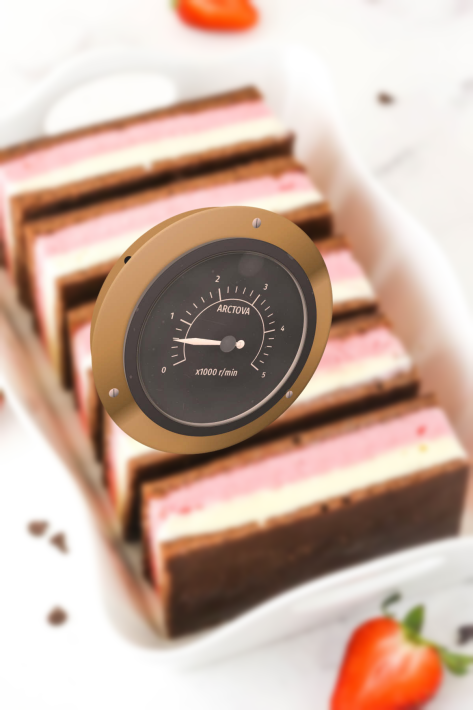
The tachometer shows 600 rpm
